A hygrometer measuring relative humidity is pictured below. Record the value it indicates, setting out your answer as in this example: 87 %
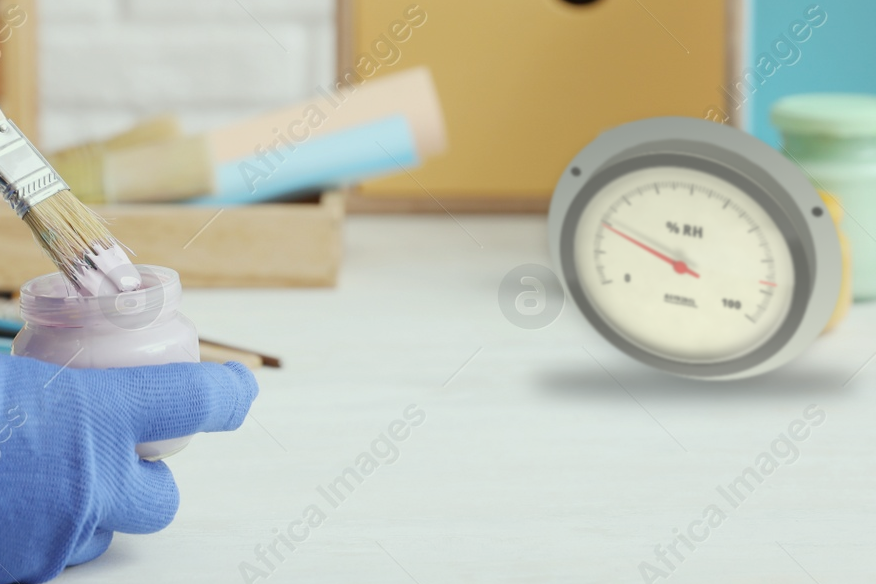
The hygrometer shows 20 %
